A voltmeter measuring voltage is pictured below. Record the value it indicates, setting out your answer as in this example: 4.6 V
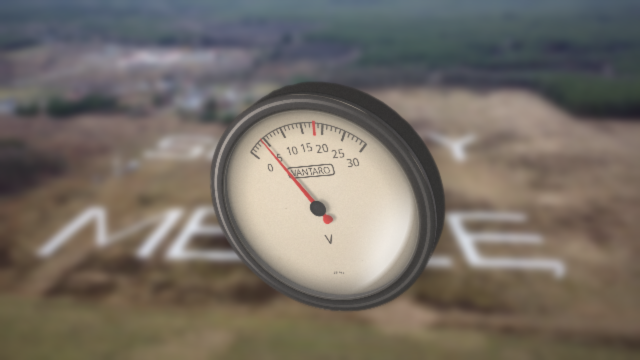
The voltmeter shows 5 V
